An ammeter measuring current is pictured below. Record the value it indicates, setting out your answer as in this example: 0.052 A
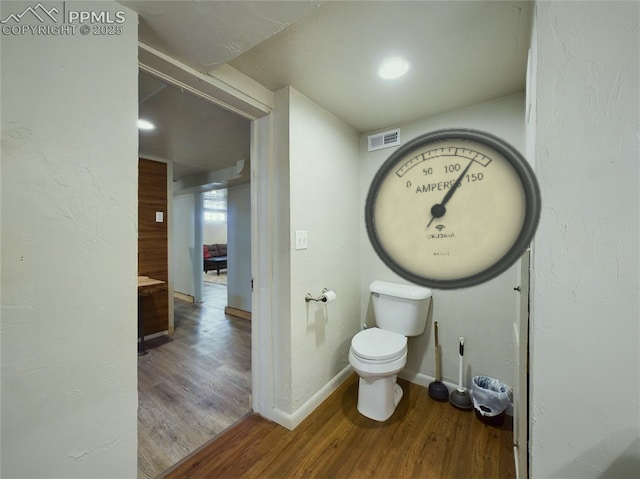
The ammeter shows 130 A
